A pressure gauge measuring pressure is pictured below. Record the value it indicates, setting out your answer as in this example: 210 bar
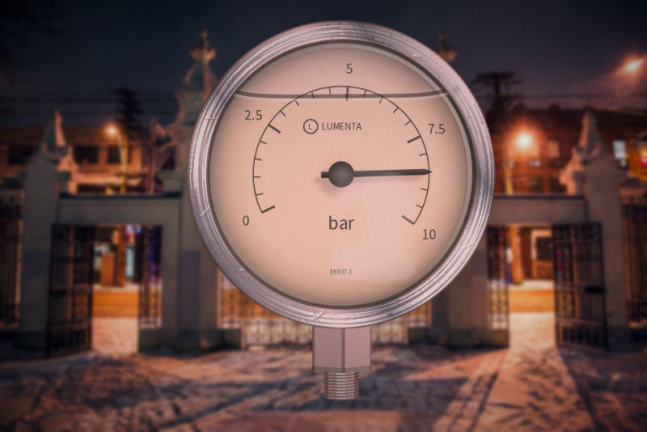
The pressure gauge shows 8.5 bar
